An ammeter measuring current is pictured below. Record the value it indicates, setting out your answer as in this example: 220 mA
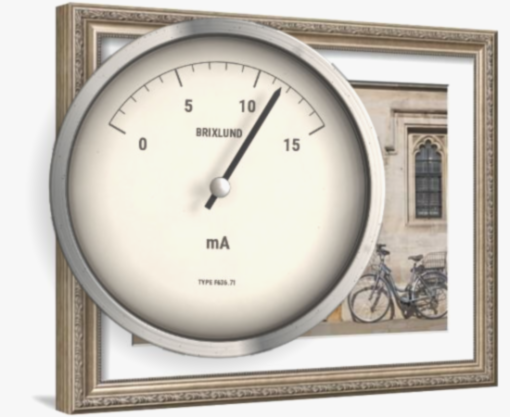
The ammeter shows 11.5 mA
